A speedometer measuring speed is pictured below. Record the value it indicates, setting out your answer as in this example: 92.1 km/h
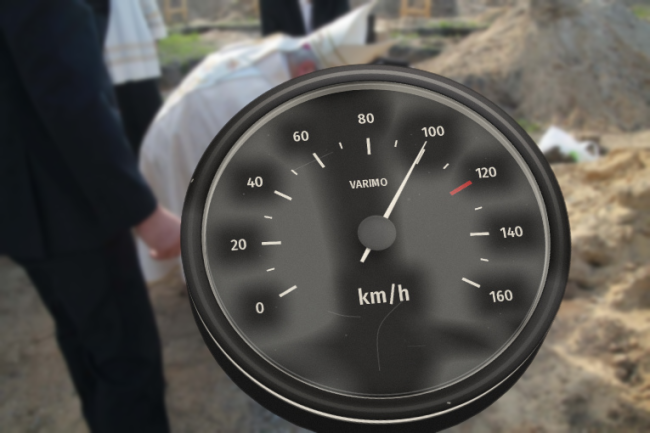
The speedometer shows 100 km/h
